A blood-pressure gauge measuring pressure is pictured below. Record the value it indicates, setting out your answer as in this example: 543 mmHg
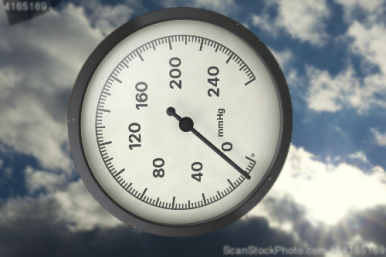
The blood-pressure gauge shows 10 mmHg
